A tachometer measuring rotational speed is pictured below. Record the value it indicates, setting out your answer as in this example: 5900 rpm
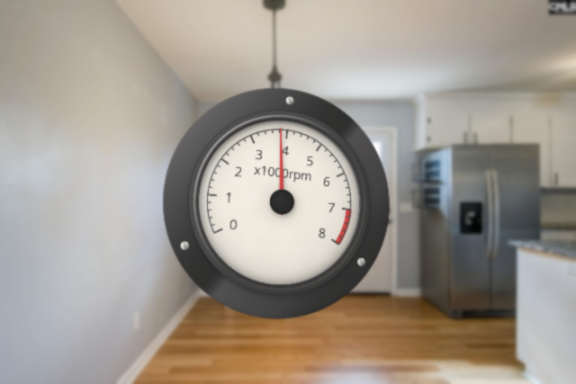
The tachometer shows 3800 rpm
